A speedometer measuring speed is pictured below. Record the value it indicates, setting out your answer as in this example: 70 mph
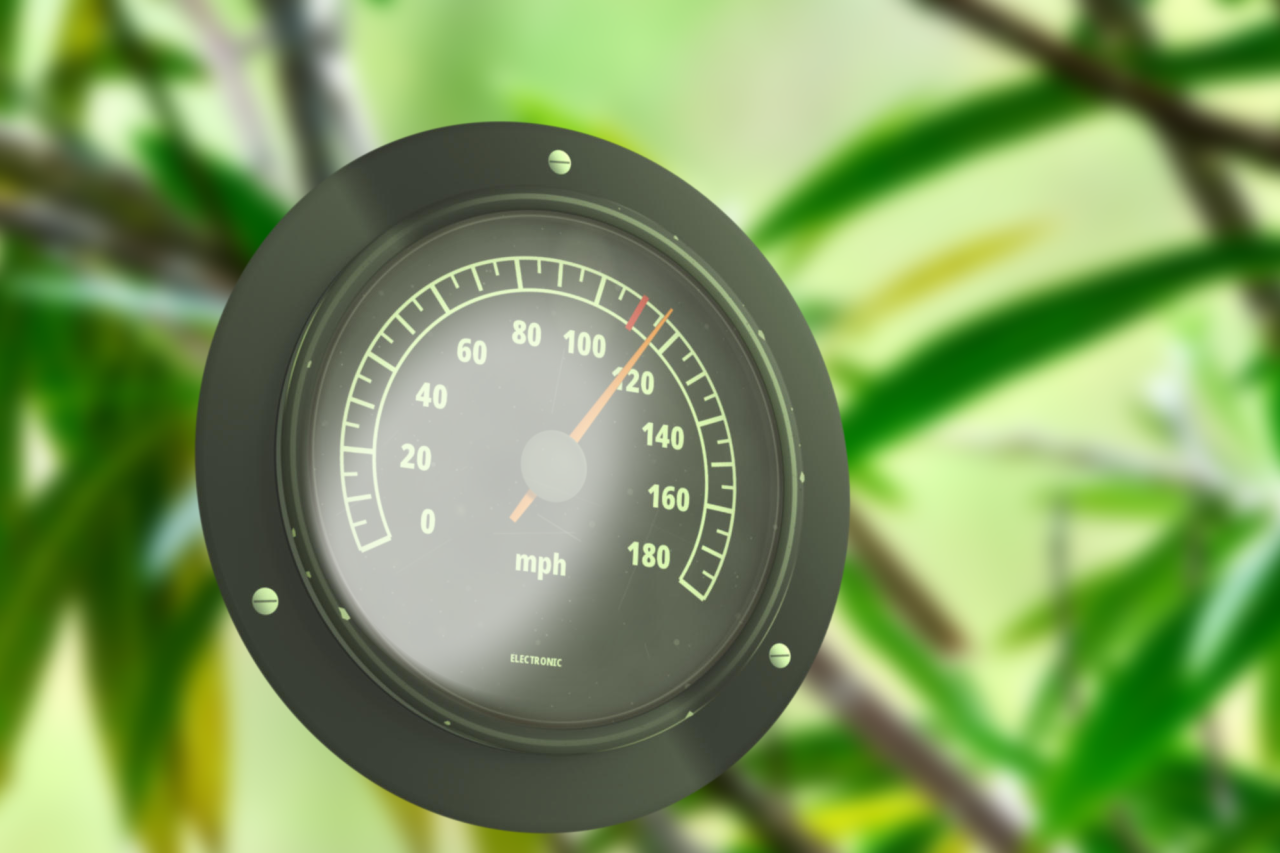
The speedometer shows 115 mph
